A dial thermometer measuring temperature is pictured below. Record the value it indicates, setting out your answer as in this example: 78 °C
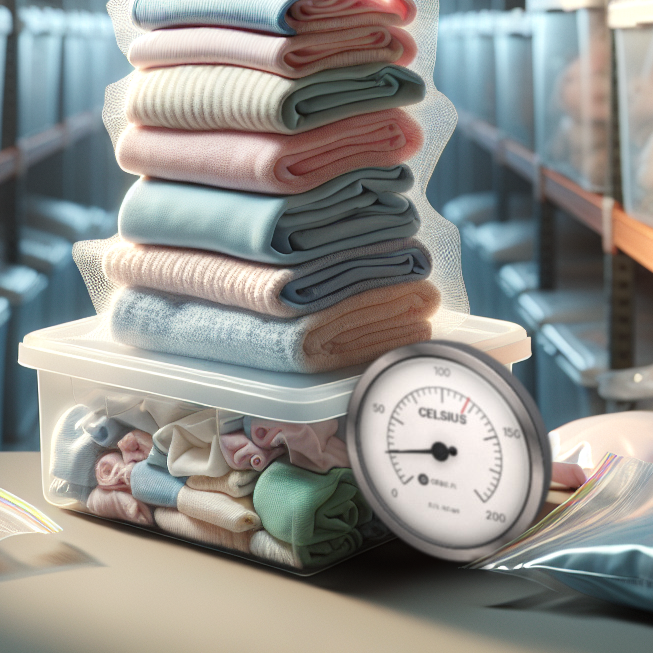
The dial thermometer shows 25 °C
